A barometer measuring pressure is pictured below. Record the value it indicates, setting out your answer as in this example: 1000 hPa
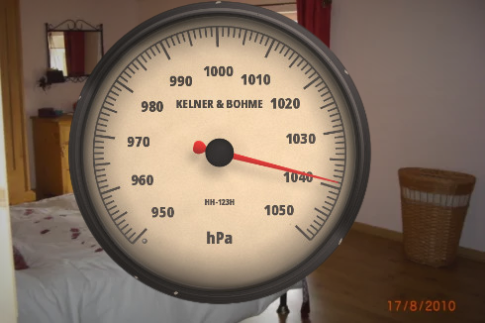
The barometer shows 1039 hPa
